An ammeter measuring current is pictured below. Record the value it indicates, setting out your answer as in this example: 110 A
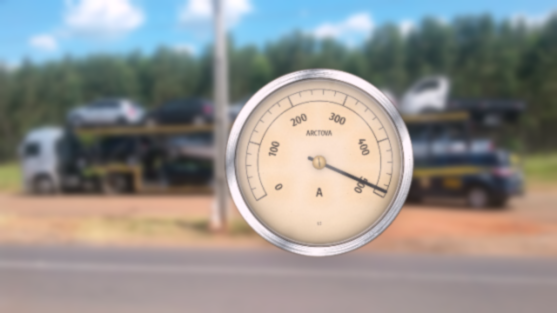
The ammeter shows 490 A
